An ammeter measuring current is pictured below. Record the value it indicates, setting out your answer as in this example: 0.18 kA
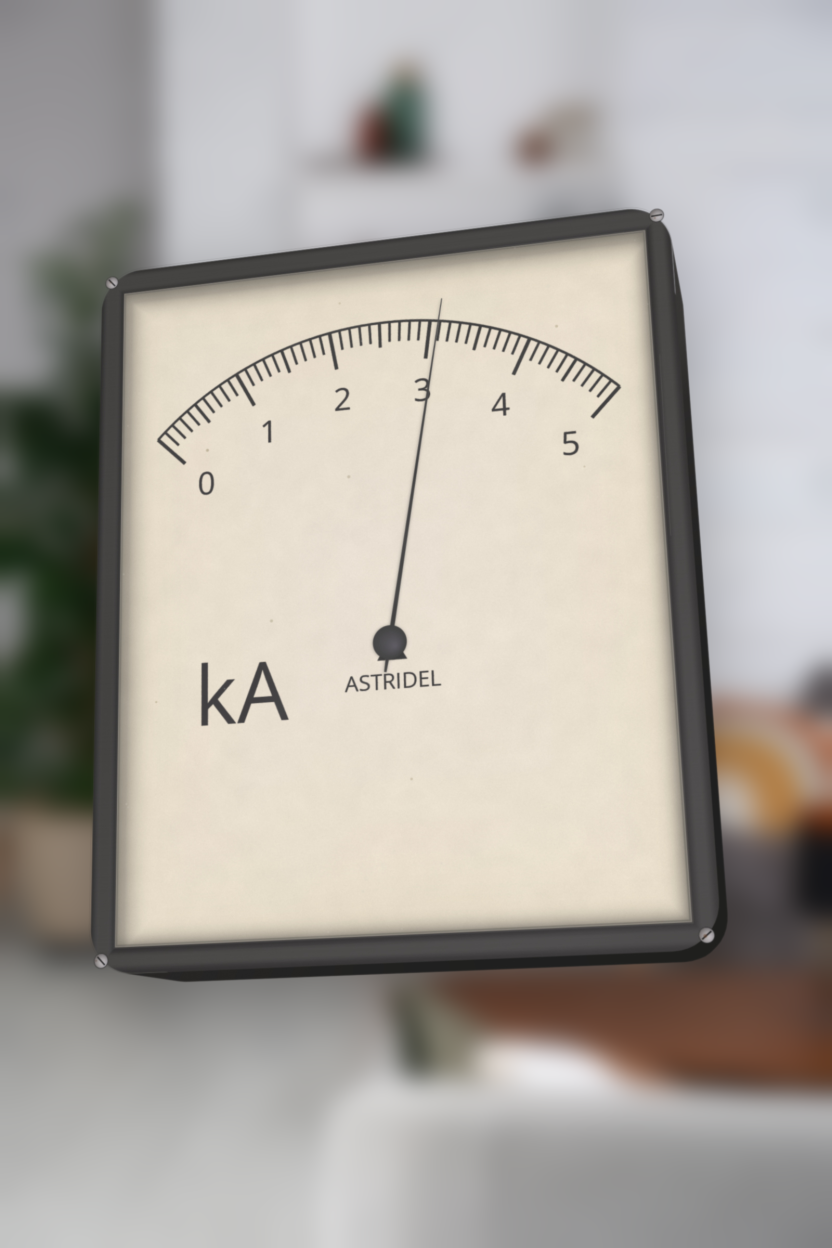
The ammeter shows 3.1 kA
